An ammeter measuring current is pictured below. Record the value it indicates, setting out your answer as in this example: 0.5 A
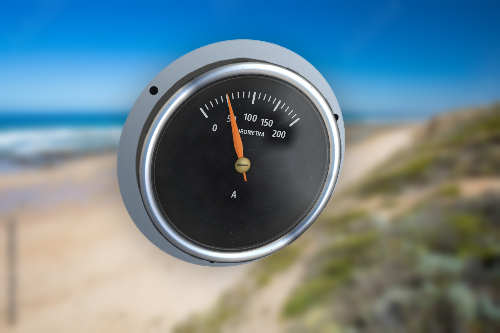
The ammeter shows 50 A
